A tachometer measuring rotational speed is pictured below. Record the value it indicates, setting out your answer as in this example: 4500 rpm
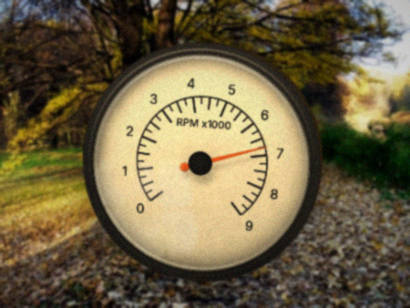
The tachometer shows 6750 rpm
